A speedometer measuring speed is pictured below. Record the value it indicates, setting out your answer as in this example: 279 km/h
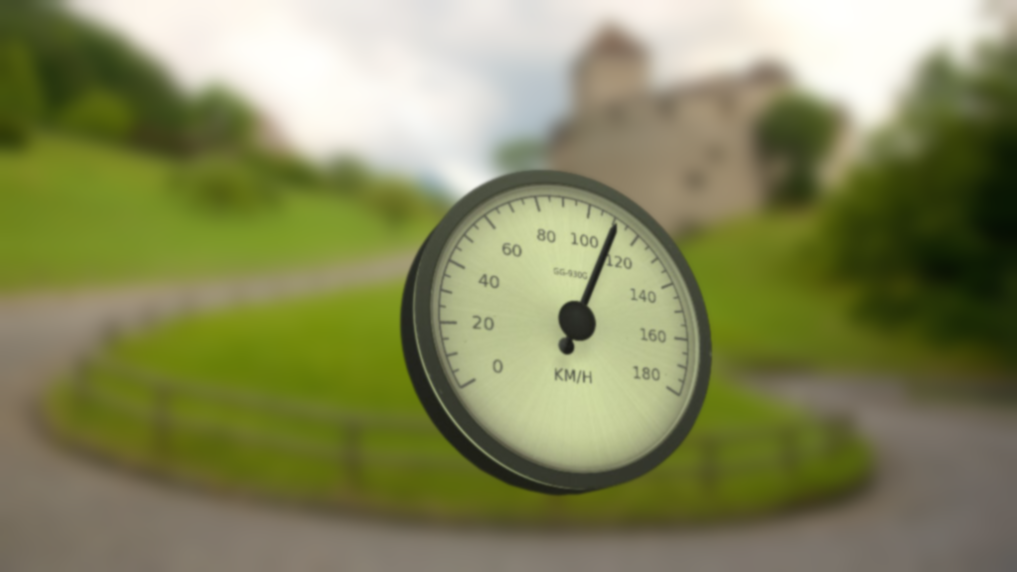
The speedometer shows 110 km/h
